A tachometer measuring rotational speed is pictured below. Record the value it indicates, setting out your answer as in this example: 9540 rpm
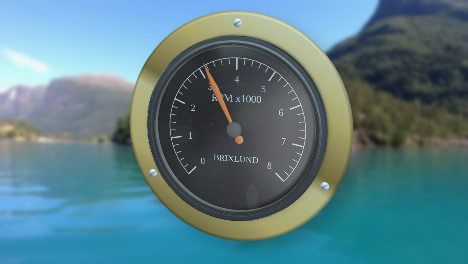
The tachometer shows 3200 rpm
